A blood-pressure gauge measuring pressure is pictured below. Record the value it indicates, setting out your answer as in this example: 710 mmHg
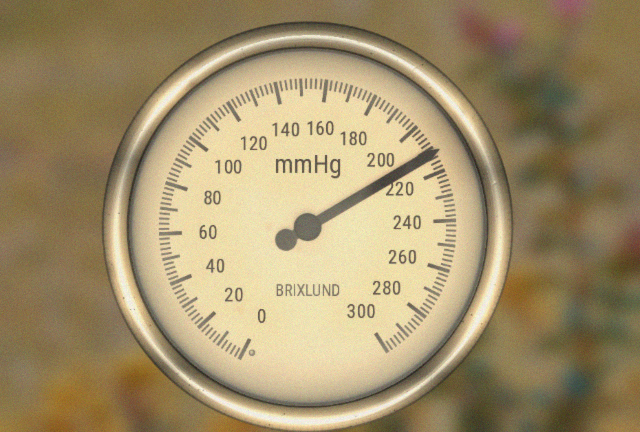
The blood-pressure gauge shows 212 mmHg
